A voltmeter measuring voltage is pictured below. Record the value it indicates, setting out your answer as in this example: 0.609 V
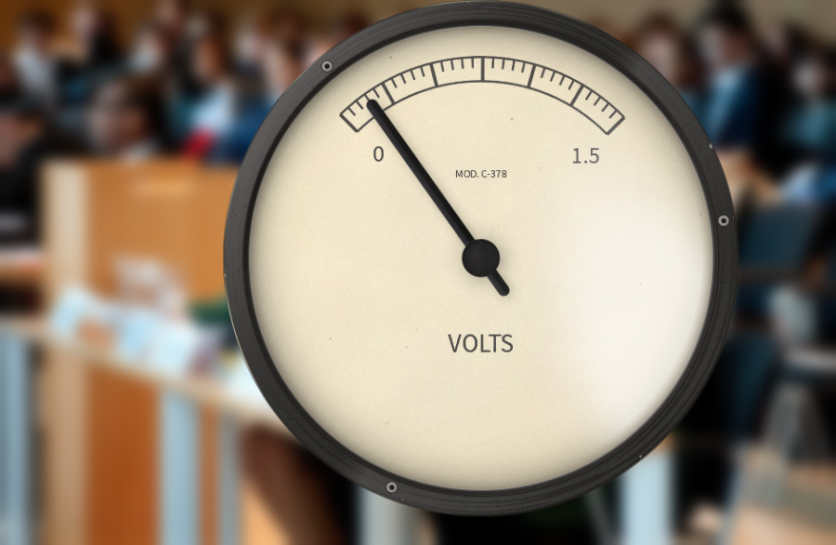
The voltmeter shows 0.15 V
